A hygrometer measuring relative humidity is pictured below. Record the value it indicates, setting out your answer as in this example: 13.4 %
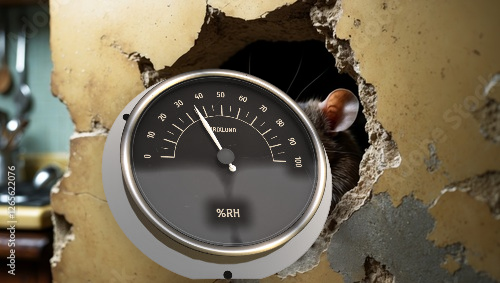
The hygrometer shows 35 %
